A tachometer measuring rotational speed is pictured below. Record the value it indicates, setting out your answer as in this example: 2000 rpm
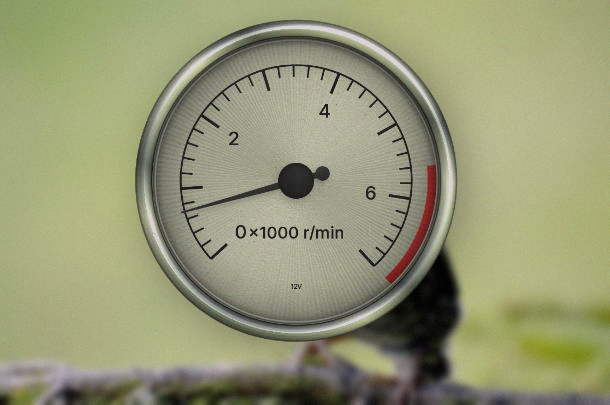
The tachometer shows 700 rpm
